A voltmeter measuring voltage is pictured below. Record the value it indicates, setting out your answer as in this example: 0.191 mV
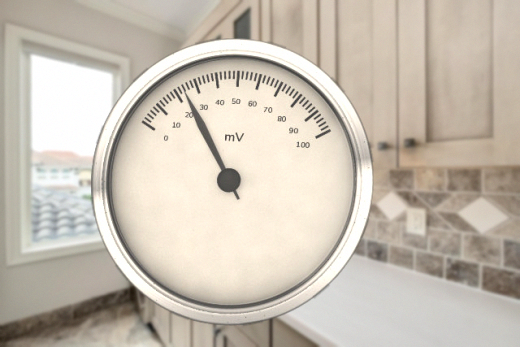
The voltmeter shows 24 mV
